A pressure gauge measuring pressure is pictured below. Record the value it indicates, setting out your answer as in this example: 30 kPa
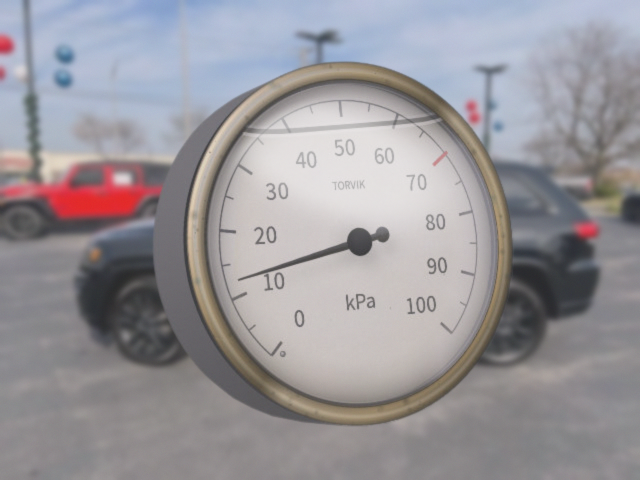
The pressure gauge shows 12.5 kPa
